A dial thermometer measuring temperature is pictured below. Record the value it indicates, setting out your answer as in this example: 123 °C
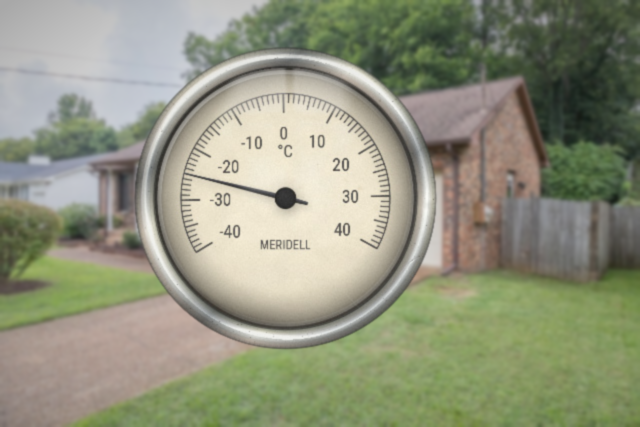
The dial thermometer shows -25 °C
